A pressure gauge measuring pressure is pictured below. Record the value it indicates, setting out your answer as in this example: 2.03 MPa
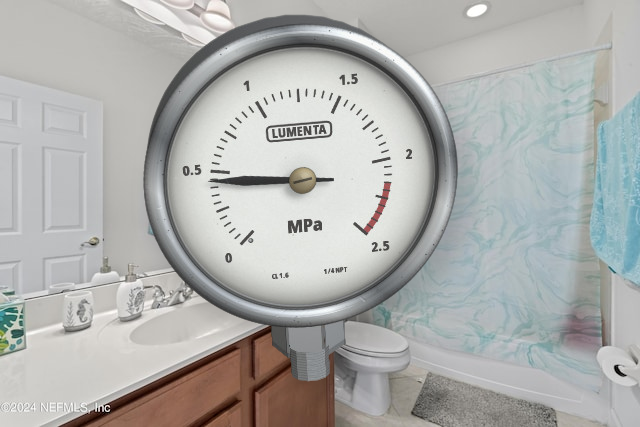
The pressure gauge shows 0.45 MPa
